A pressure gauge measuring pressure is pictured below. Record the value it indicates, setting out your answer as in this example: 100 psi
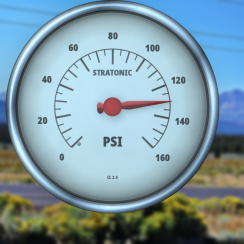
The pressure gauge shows 130 psi
